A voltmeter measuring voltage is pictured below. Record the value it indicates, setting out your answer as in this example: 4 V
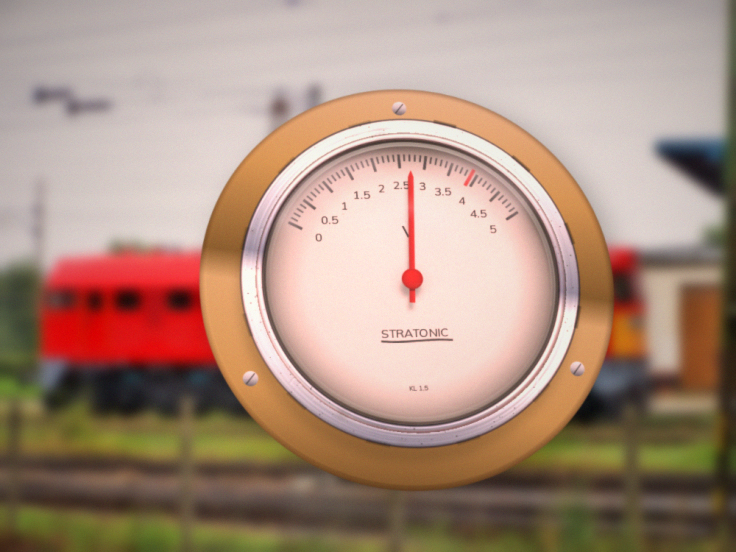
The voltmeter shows 2.7 V
